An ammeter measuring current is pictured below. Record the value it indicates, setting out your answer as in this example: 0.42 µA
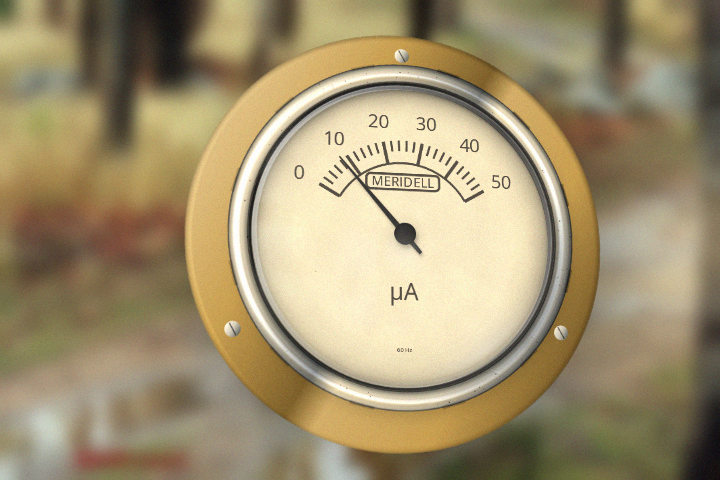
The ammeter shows 8 µA
